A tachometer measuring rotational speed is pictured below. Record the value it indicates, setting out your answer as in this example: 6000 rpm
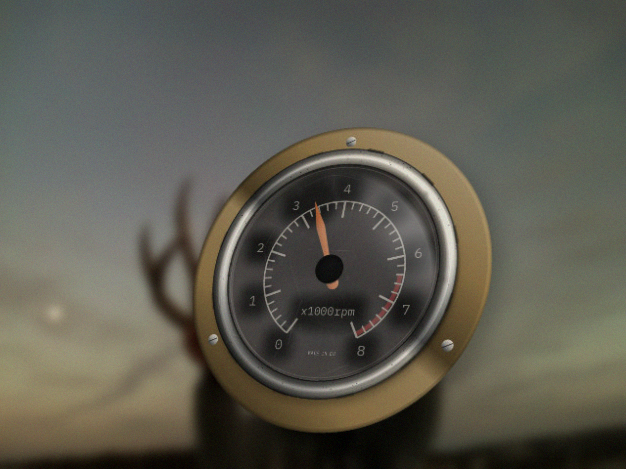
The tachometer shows 3400 rpm
